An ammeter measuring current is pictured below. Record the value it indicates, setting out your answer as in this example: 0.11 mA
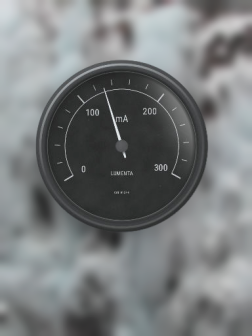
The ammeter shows 130 mA
